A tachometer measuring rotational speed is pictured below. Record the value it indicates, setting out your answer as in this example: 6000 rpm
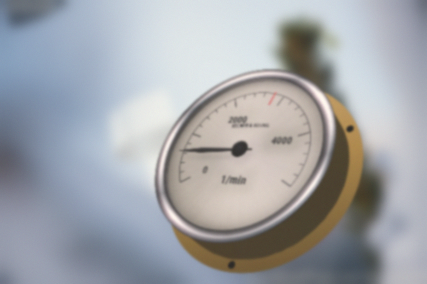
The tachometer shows 600 rpm
